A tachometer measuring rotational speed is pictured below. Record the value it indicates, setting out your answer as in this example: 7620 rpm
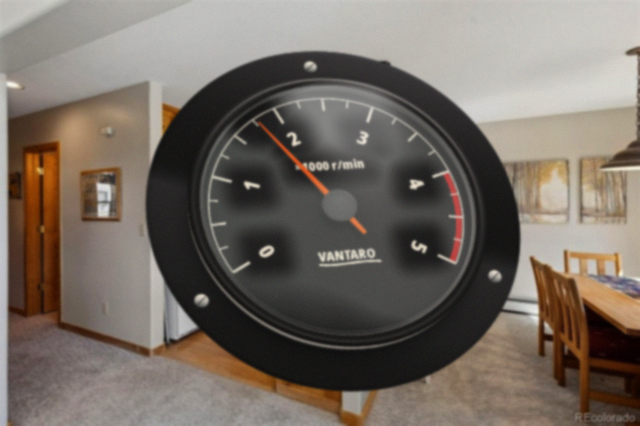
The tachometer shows 1750 rpm
